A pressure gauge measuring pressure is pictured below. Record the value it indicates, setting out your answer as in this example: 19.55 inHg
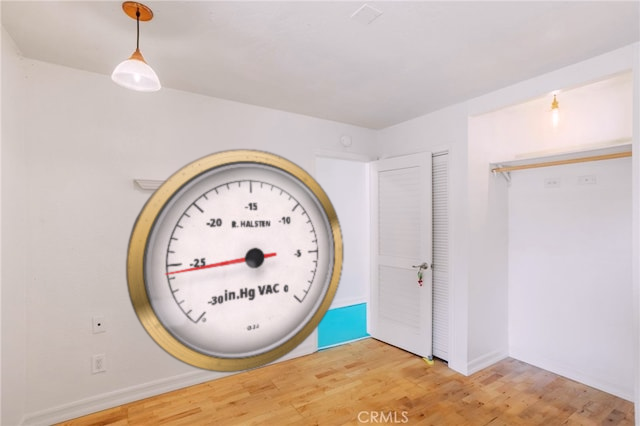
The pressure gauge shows -25.5 inHg
